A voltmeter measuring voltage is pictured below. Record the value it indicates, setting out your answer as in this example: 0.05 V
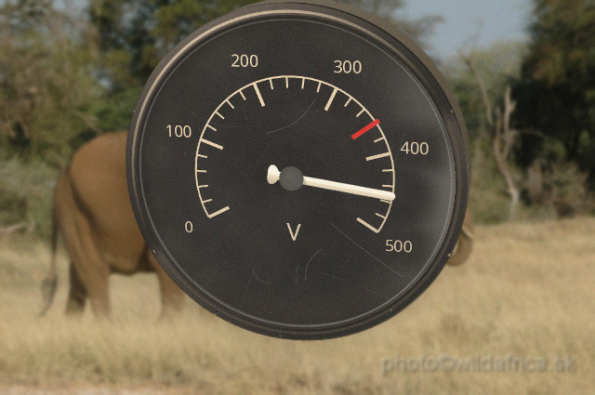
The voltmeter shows 450 V
